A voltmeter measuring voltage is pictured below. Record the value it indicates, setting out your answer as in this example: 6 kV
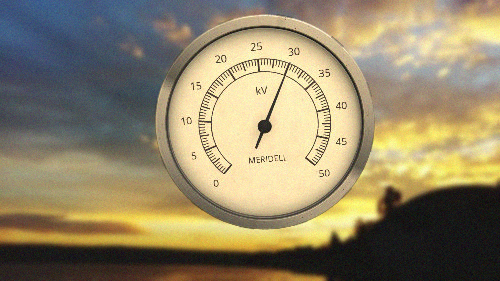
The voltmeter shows 30 kV
